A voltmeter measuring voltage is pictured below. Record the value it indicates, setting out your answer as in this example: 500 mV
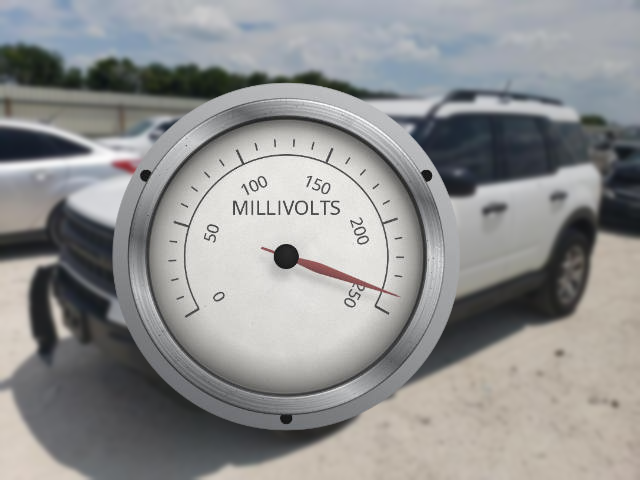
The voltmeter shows 240 mV
